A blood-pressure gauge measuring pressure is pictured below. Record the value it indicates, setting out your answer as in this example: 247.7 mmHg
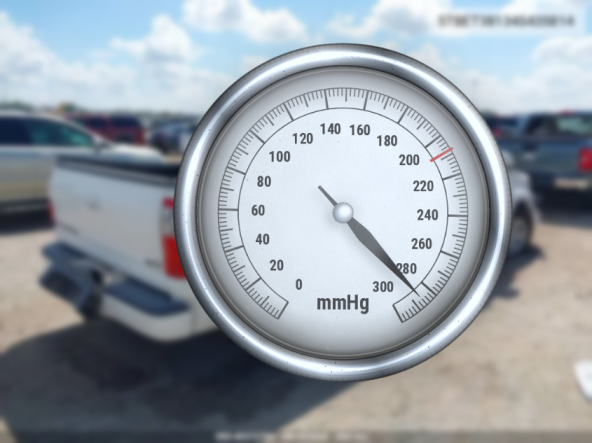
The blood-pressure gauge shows 286 mmHg
